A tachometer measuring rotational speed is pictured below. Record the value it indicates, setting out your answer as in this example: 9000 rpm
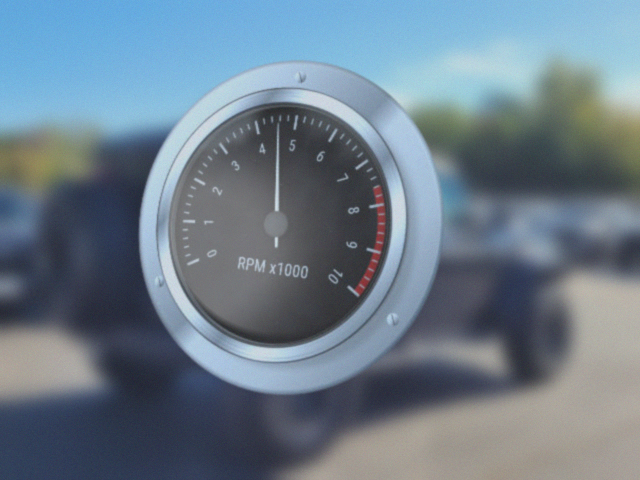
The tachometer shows 4600 rpm
